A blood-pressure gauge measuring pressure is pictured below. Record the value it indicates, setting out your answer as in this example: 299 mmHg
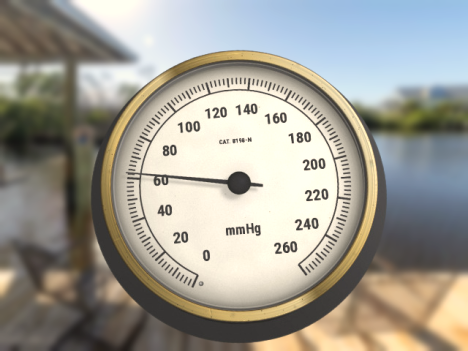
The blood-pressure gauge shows 62 mmHg
